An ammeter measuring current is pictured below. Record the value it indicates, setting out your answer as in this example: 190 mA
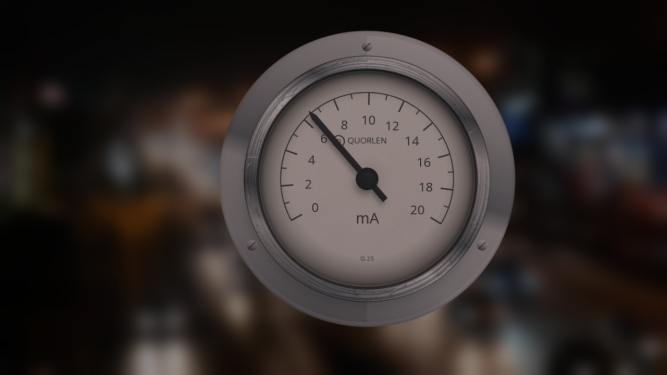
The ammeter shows 6.5 mA
